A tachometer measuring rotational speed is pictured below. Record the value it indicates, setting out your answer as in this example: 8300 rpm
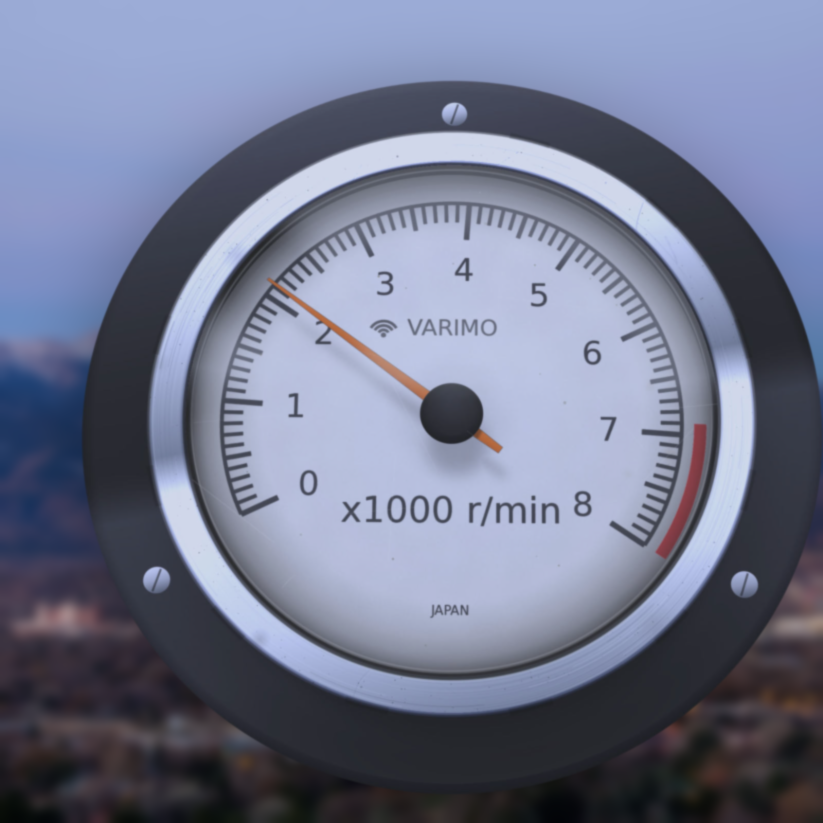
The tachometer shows 2100 rpm
